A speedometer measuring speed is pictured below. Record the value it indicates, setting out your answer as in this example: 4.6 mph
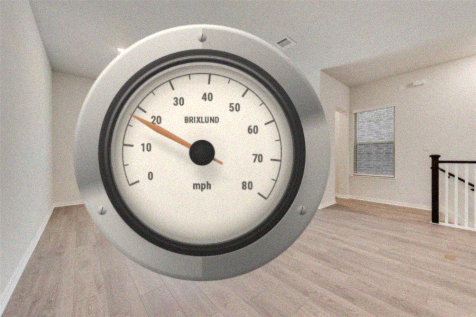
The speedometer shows 17.5 mph
